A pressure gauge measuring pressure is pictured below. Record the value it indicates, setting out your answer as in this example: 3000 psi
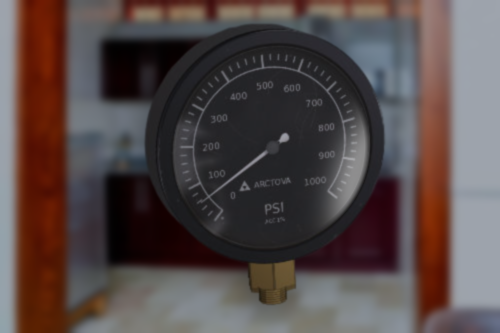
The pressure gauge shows 60 psi
